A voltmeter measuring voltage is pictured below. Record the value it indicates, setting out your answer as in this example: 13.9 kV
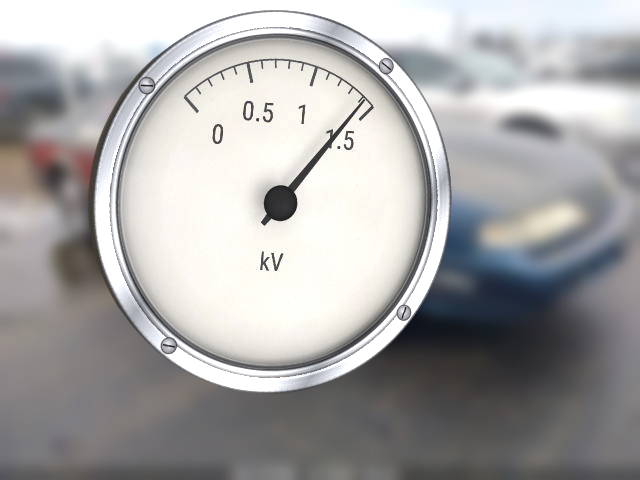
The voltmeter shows 1.4 kV
